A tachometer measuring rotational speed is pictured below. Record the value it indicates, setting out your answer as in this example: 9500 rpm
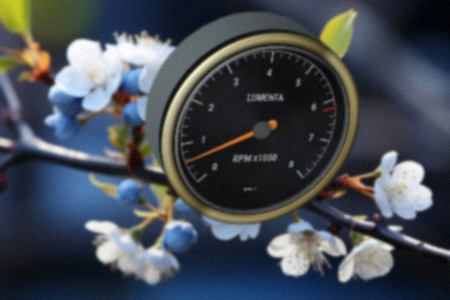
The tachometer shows 600 rpm
